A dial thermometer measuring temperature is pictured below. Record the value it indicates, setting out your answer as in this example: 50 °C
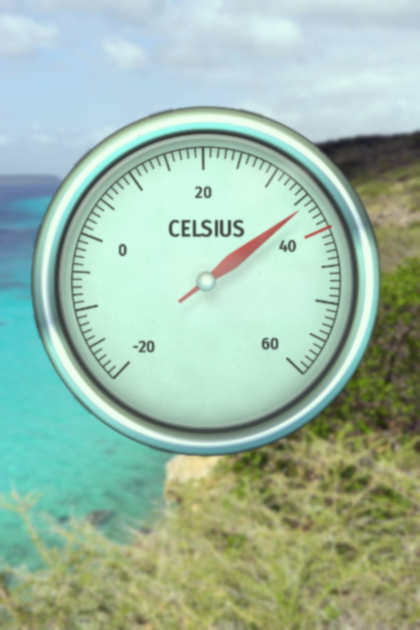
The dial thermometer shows 36 °C
